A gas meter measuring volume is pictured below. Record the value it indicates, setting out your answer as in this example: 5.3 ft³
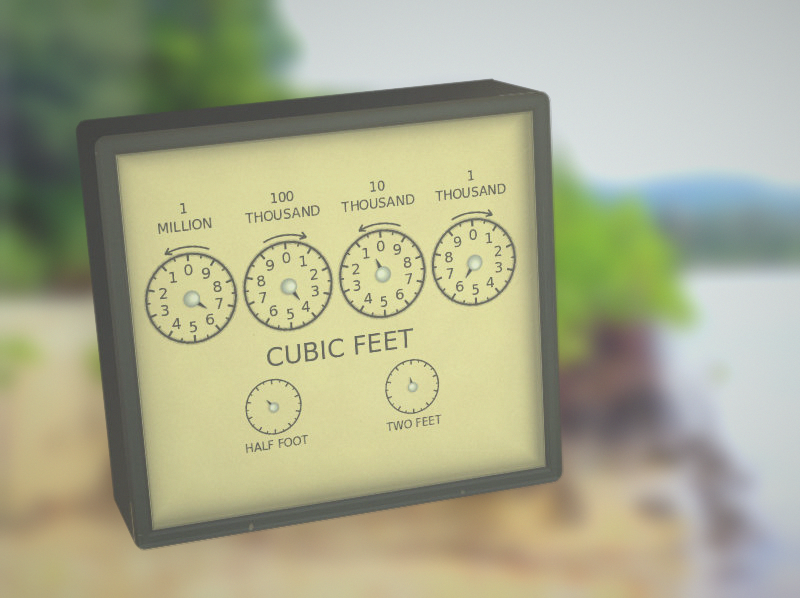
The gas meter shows 640600 ft³
